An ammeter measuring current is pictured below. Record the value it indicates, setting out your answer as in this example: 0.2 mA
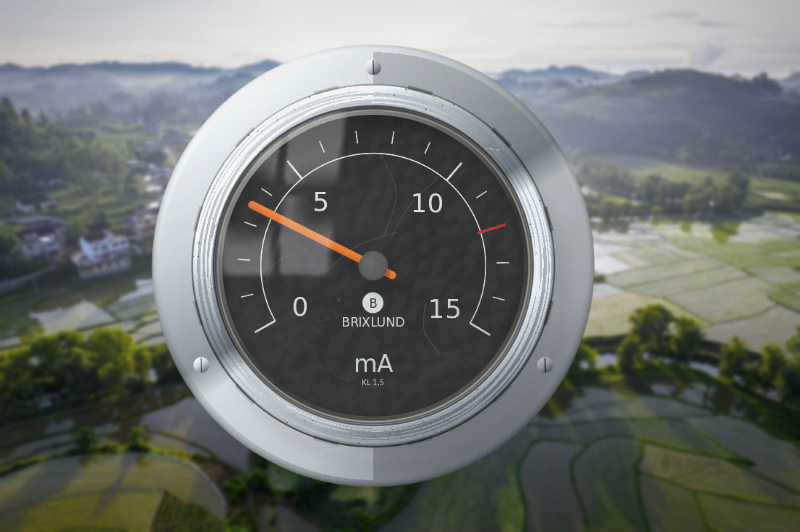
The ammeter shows 3.5 mA
